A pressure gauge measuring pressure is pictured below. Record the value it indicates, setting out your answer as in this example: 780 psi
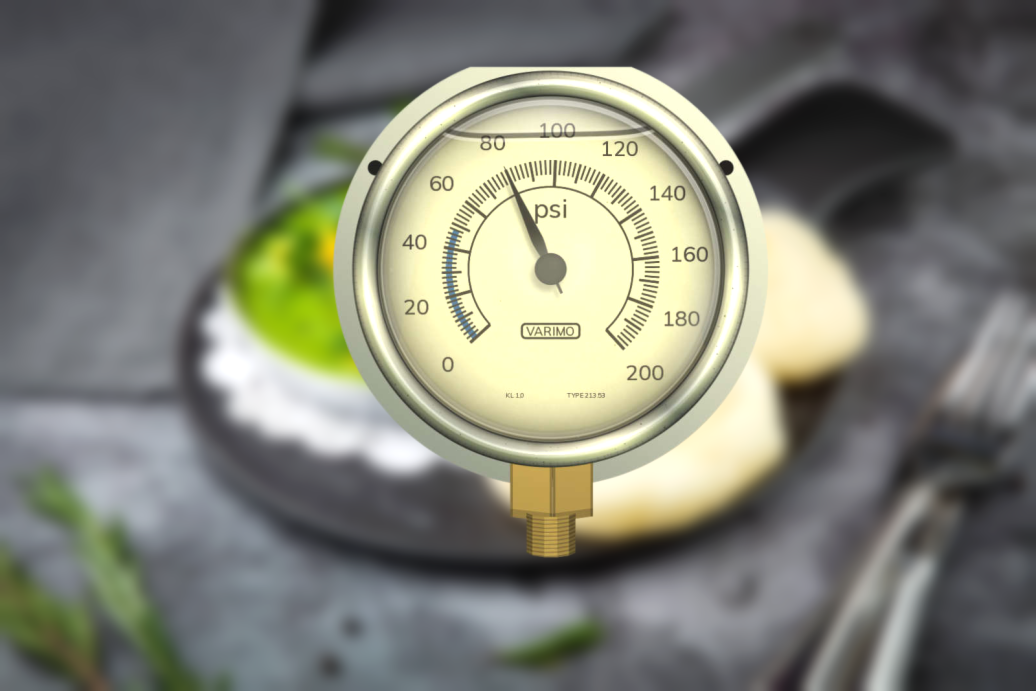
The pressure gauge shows 80 psi
